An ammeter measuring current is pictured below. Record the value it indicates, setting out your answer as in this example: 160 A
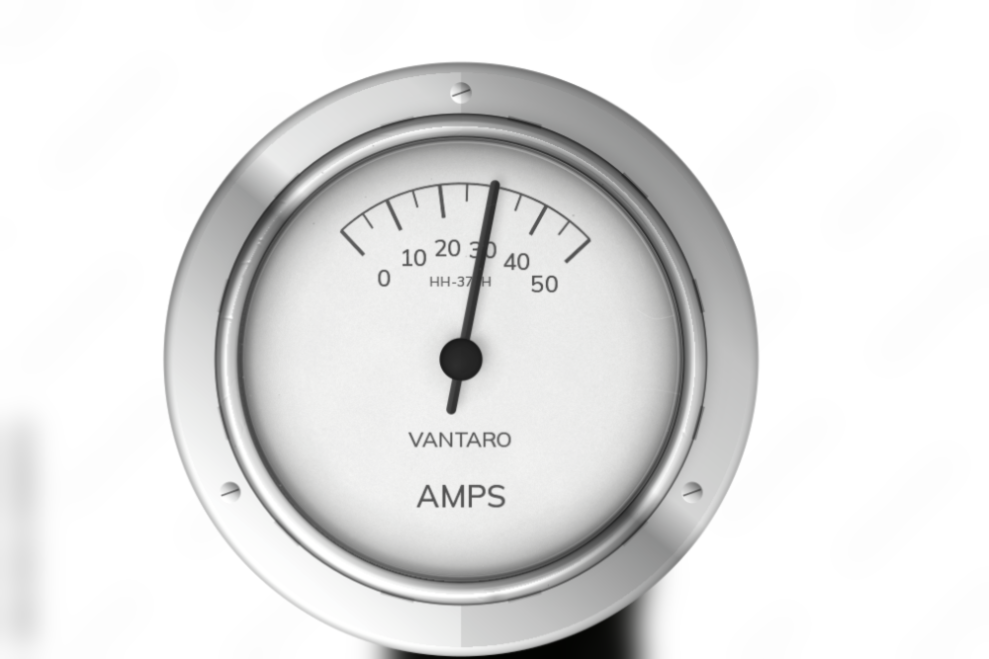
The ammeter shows 30 A
